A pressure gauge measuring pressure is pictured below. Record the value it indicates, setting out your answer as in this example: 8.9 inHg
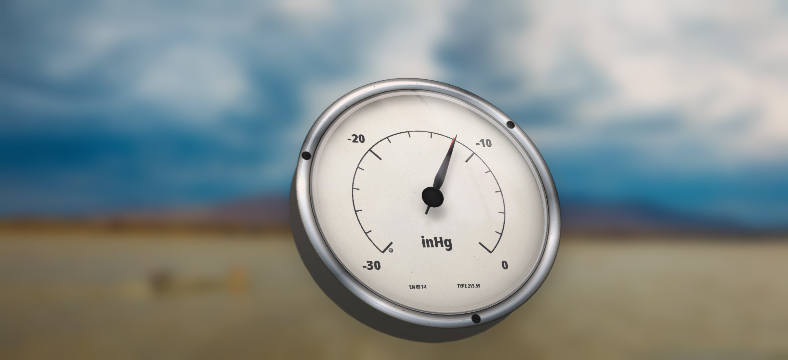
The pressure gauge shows -12 inHg
